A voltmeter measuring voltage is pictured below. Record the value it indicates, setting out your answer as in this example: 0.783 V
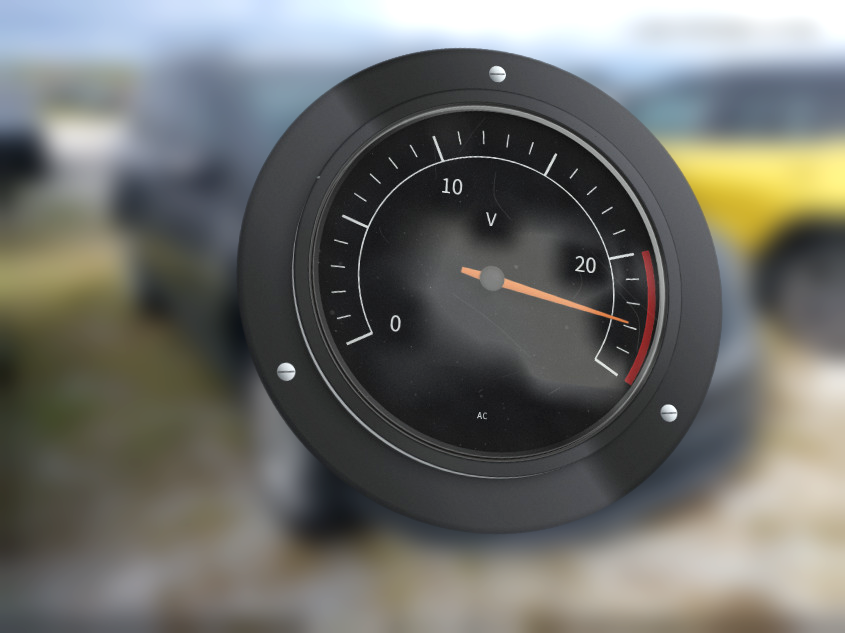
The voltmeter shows 23 V
